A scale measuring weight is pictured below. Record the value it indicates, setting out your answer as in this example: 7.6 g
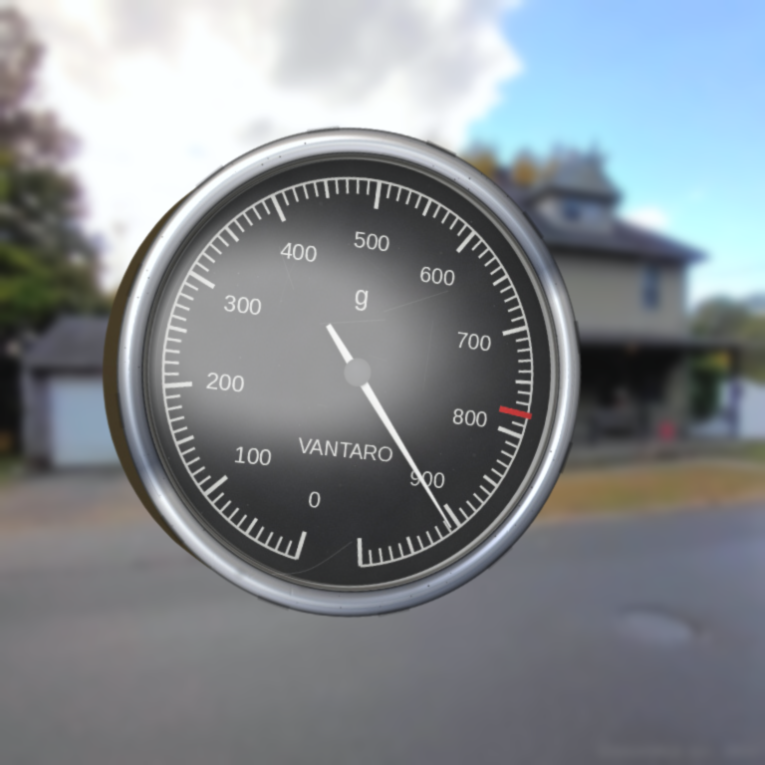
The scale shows 910 g
